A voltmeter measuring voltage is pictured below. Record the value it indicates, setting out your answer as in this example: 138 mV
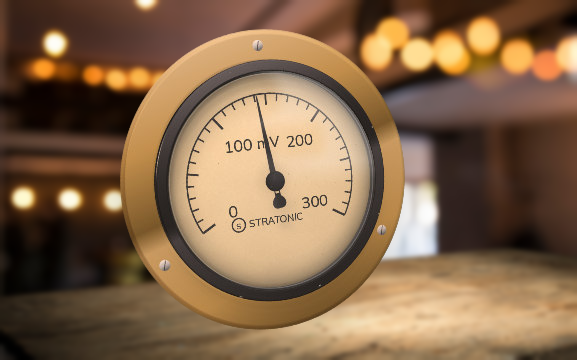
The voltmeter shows 140 mV
